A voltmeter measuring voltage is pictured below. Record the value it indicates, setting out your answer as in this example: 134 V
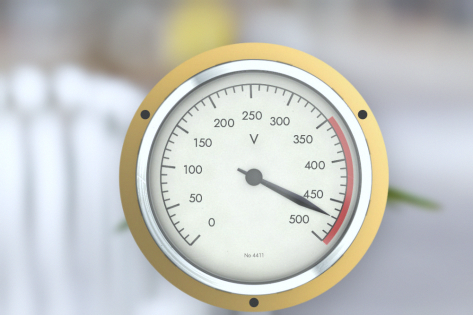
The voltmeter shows 470 V
